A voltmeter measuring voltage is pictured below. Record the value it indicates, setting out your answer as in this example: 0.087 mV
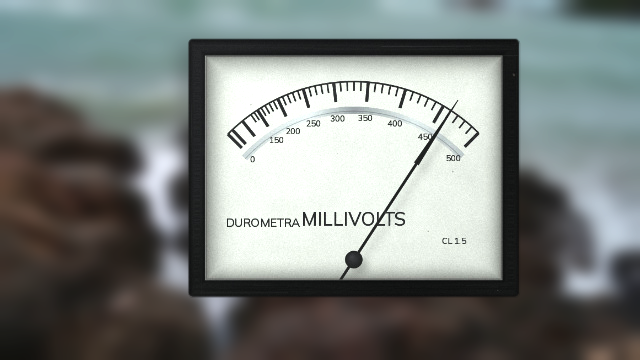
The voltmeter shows 460 mV
